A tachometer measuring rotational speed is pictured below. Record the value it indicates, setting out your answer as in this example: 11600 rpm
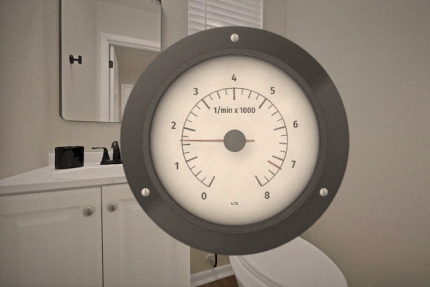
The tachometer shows 1625 rpm
